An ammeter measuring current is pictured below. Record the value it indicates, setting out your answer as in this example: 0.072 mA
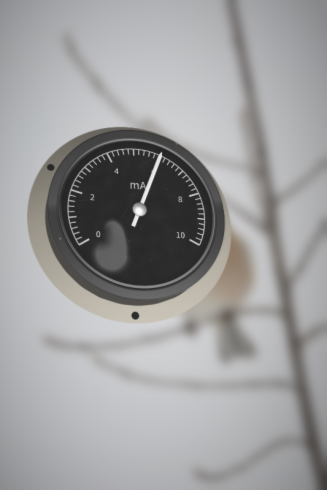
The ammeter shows 6 mA
